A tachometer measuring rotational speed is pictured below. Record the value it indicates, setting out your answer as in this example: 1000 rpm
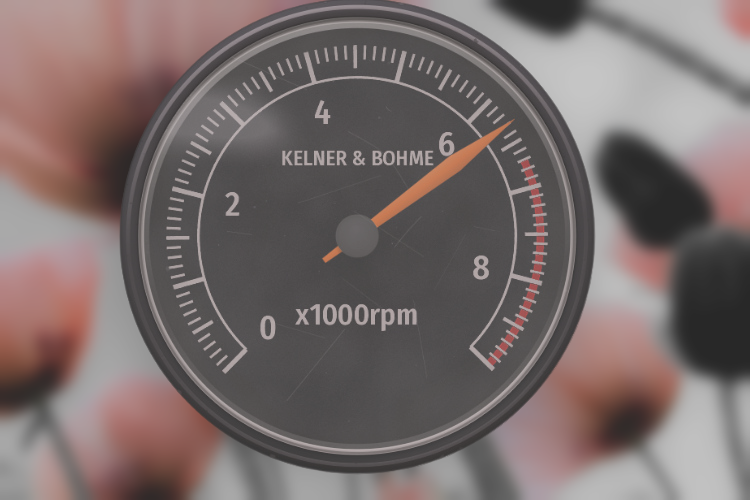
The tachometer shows 6300 rpm
